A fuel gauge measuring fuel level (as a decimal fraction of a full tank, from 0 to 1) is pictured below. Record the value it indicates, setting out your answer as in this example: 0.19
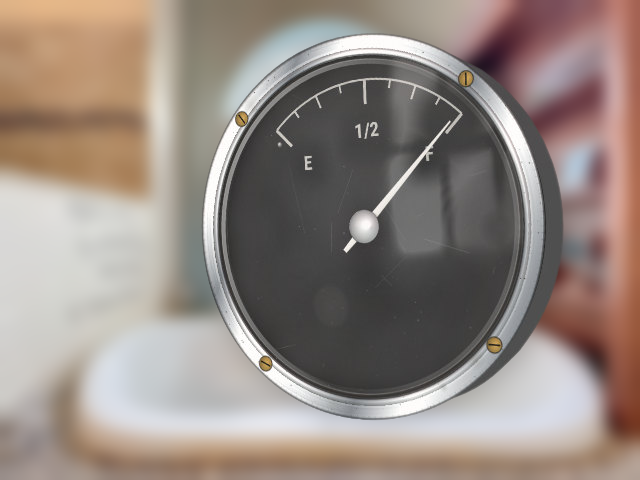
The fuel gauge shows 1
